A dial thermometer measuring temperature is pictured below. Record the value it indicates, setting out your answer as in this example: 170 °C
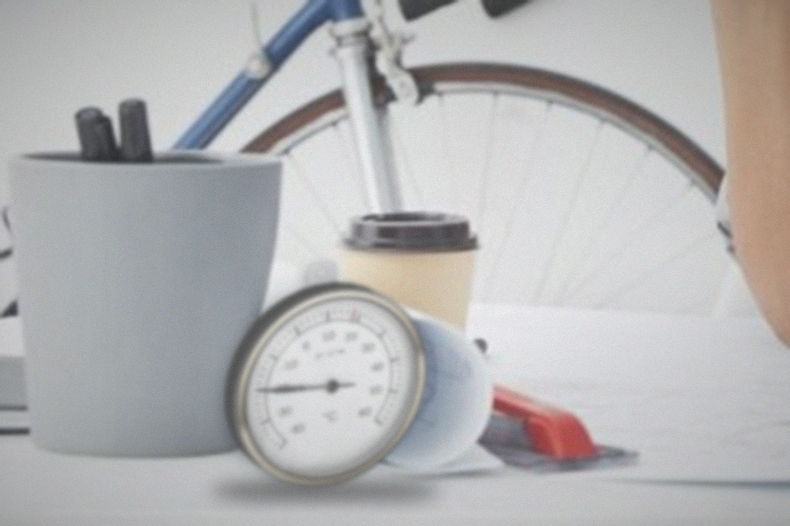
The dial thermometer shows -20 °C
